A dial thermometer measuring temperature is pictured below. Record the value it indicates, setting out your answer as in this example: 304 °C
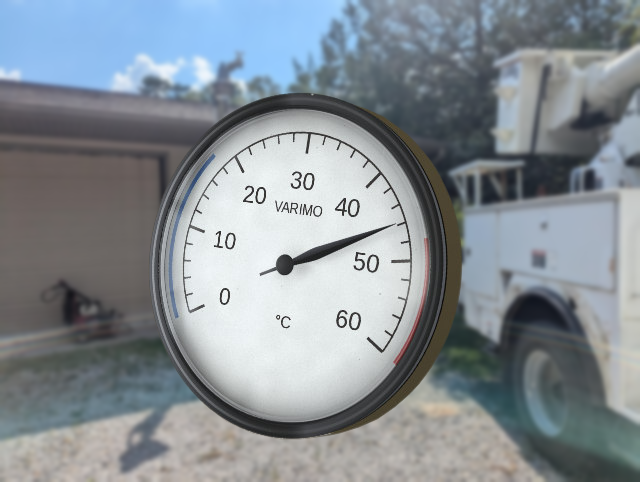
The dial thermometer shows 46 °C
